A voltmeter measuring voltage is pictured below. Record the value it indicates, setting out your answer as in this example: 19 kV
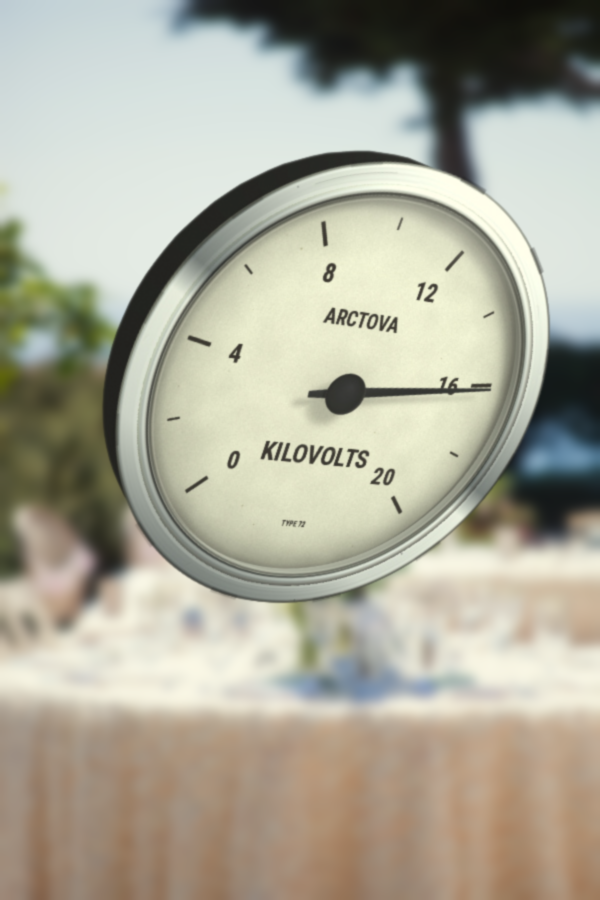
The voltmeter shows 16 kV
